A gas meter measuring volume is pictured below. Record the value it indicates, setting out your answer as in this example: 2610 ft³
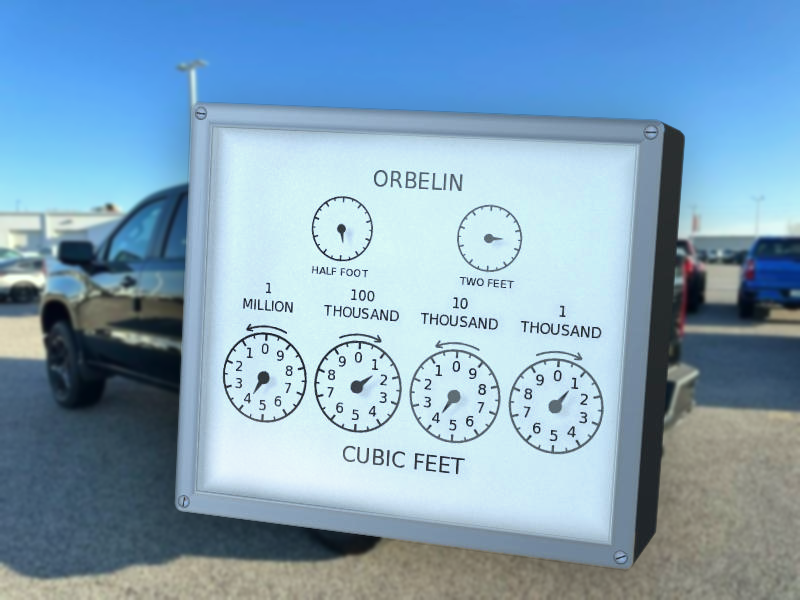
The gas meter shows 414100 ft³
